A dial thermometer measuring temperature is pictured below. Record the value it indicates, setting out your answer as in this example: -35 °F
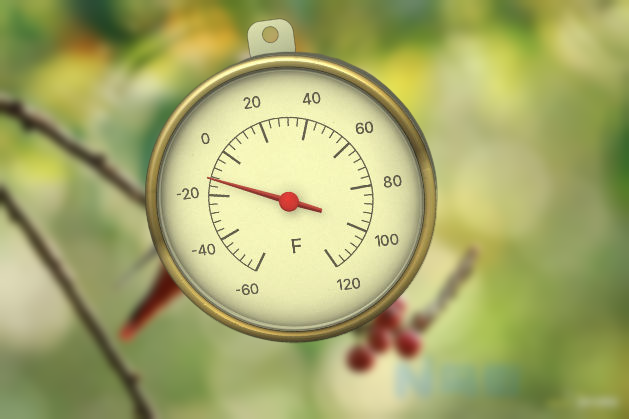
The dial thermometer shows -12 °F
